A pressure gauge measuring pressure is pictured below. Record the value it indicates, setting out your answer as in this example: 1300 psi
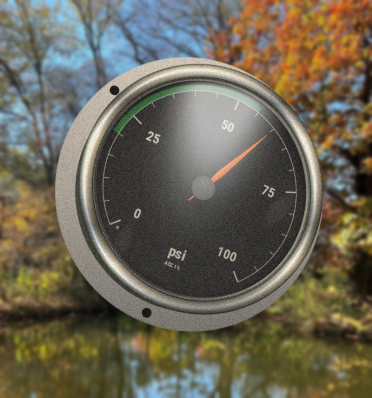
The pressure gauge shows 60 psi
